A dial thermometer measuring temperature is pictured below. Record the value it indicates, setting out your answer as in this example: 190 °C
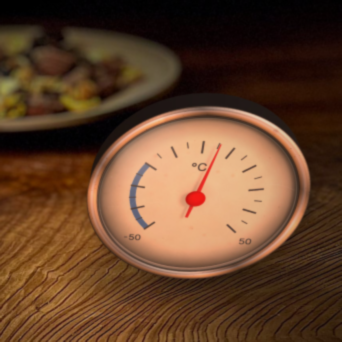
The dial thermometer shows 5 °C
